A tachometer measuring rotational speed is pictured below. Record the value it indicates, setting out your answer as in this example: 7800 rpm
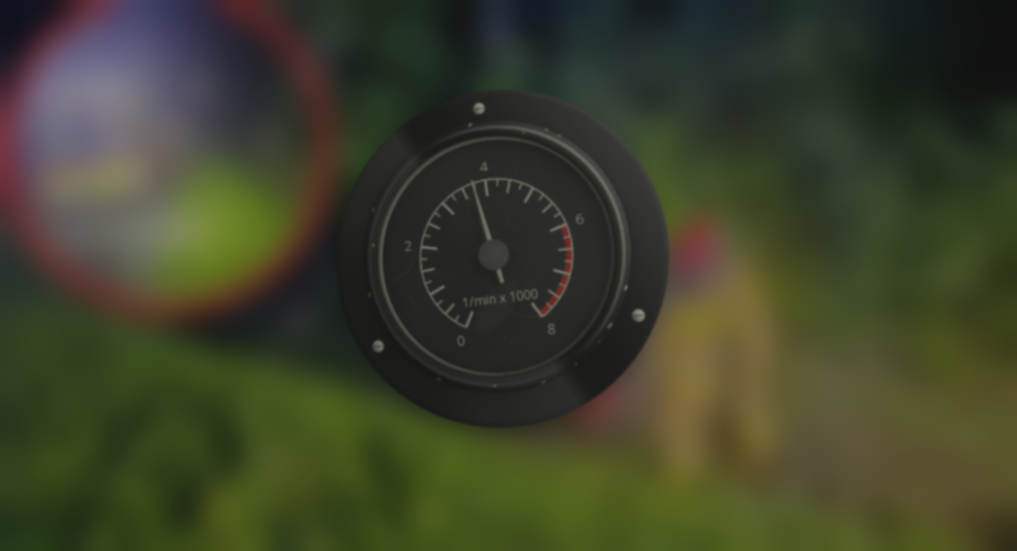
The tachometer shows 3750 rpm
